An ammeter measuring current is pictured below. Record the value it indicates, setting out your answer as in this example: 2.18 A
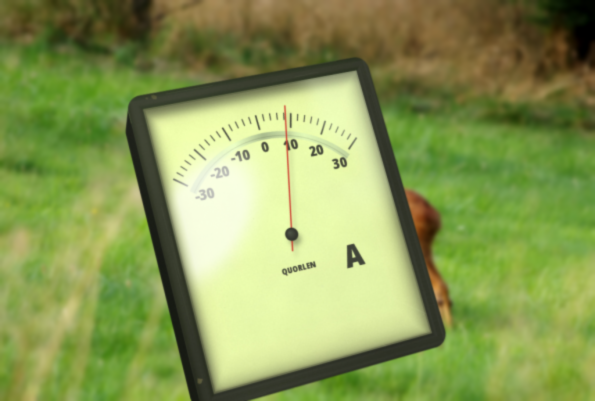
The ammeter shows 8 A
